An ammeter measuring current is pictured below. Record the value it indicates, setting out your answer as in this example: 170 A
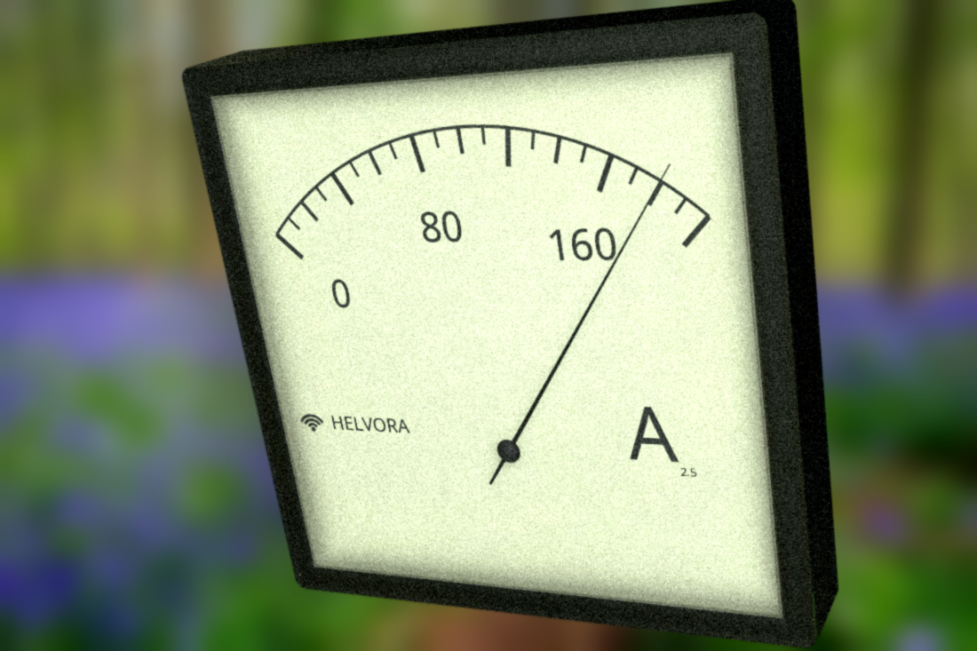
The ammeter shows 180 A
